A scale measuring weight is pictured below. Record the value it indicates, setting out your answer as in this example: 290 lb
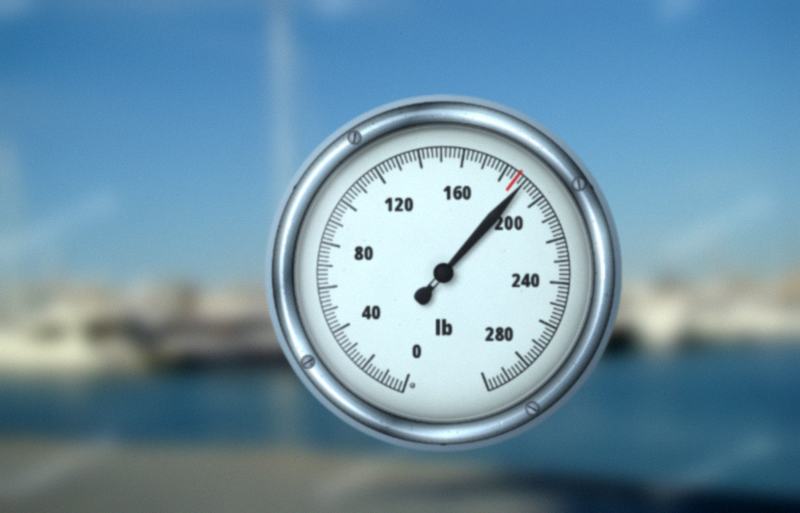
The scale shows 190 lb
